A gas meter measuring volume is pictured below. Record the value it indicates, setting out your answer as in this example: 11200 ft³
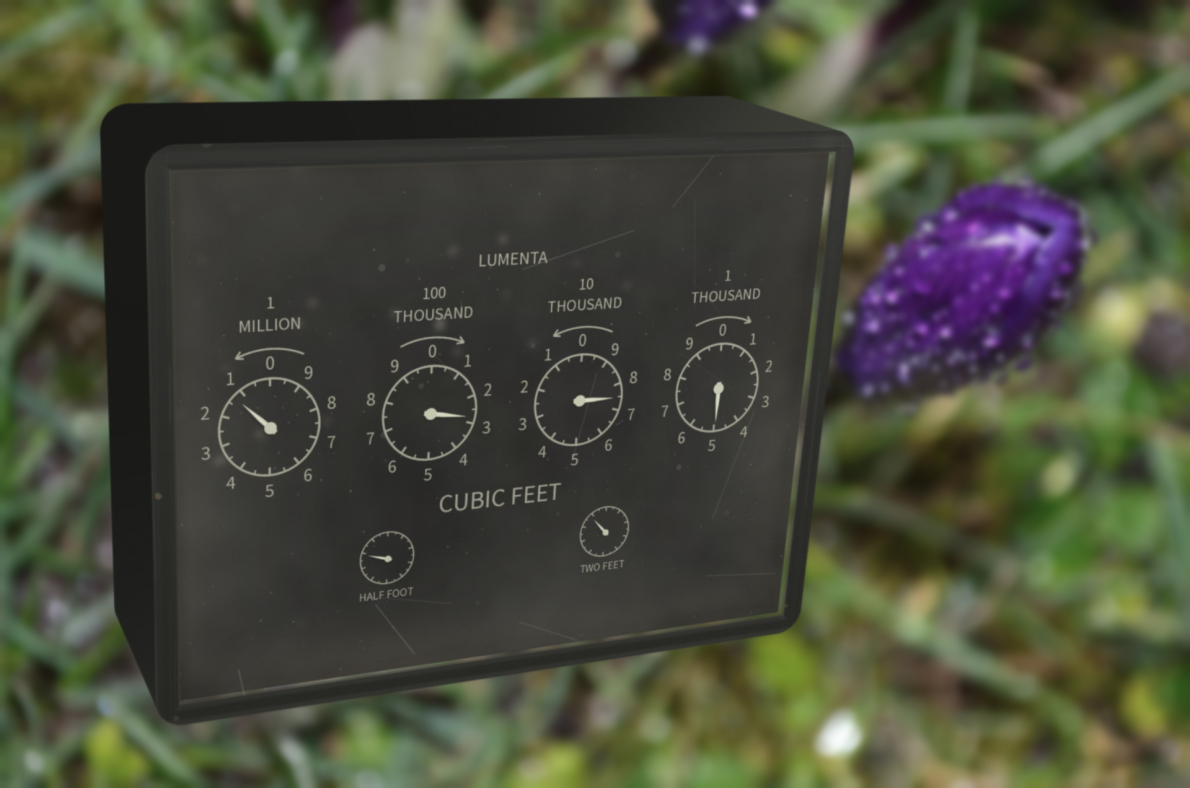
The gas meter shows 127500 ft³
